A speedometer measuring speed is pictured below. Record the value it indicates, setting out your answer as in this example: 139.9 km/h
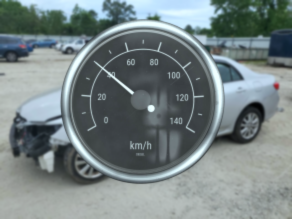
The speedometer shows 40 km/h
